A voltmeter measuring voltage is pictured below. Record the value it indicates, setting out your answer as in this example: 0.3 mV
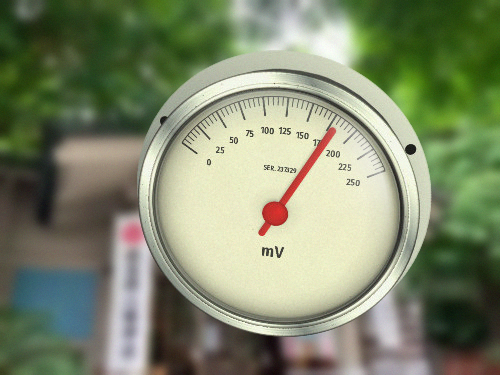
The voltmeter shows 180 mV
